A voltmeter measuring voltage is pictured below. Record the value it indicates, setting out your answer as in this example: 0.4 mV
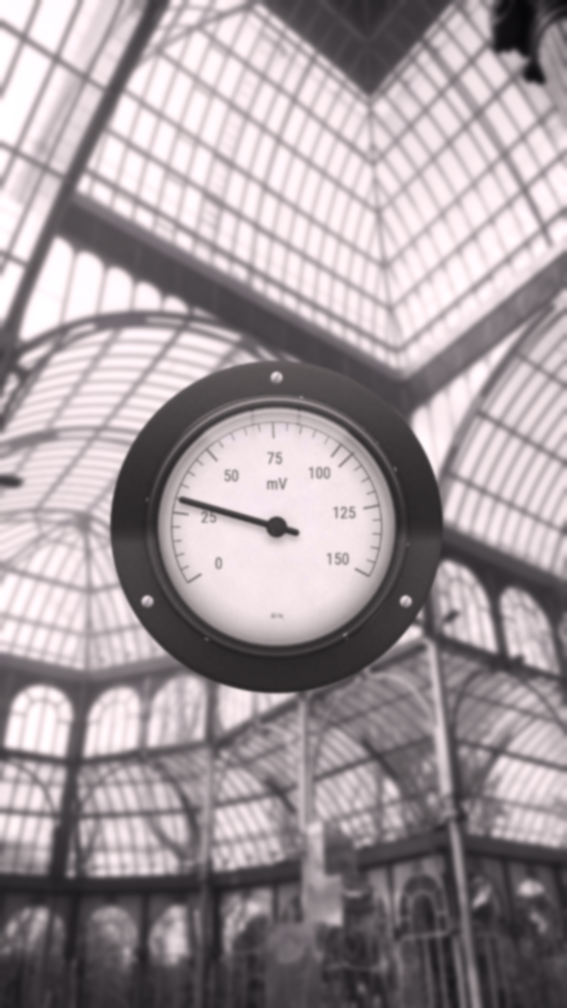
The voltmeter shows 30 mV
